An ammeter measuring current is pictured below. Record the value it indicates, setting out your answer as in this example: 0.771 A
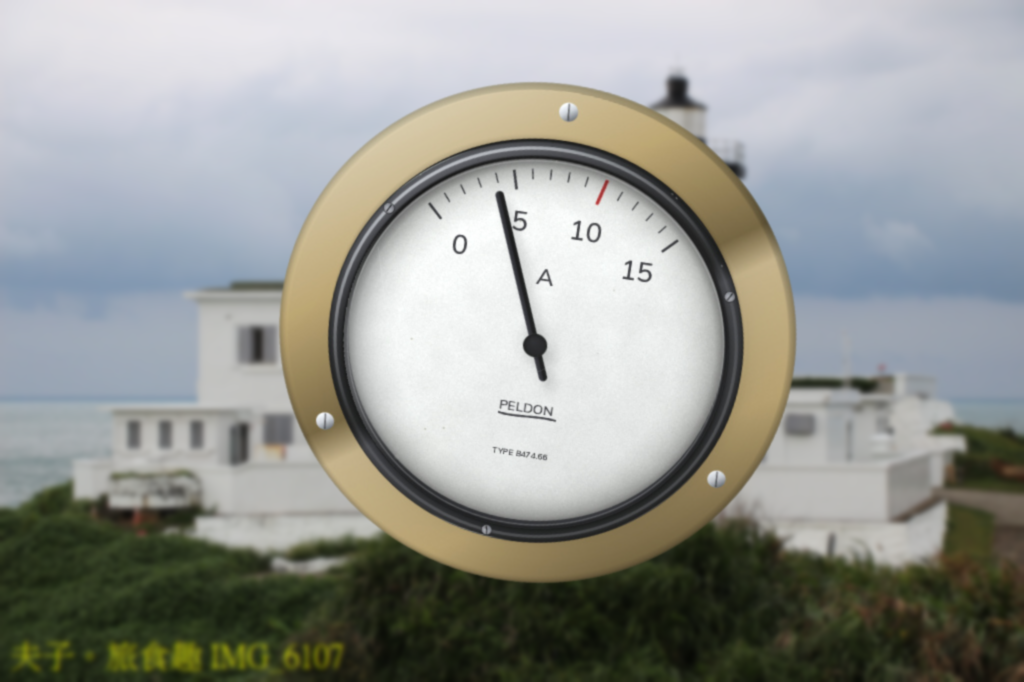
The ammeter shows 4 A
